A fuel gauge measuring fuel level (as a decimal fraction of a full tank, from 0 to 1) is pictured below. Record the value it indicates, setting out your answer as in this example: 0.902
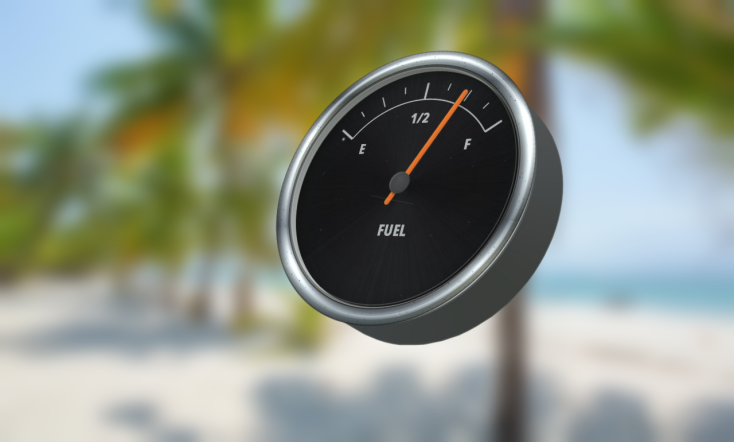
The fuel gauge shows 0.75
